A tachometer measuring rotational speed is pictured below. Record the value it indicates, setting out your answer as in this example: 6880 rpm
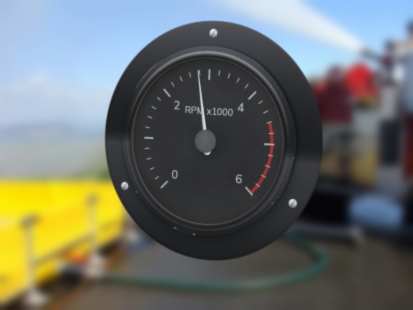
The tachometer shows 2800 rpm
